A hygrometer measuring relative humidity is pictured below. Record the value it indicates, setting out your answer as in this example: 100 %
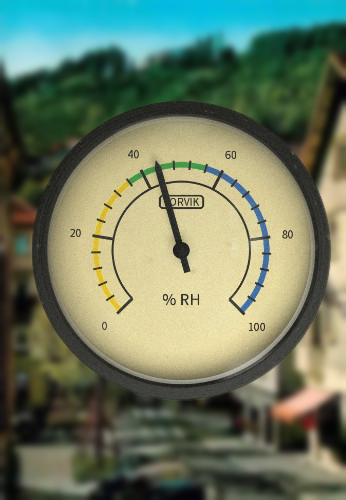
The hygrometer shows 44 %
